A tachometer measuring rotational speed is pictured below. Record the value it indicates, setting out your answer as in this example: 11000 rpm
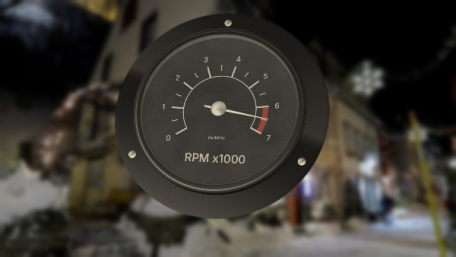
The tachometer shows 6500 rpm
